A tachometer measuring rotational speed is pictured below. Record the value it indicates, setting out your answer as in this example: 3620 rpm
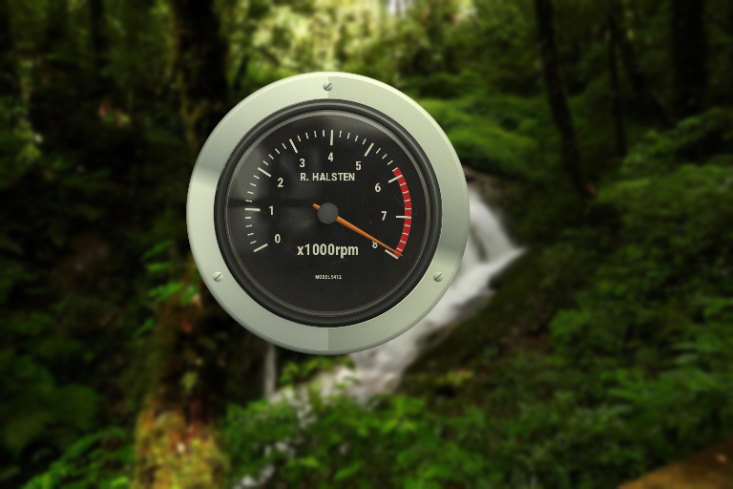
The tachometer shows 7900 rpm
